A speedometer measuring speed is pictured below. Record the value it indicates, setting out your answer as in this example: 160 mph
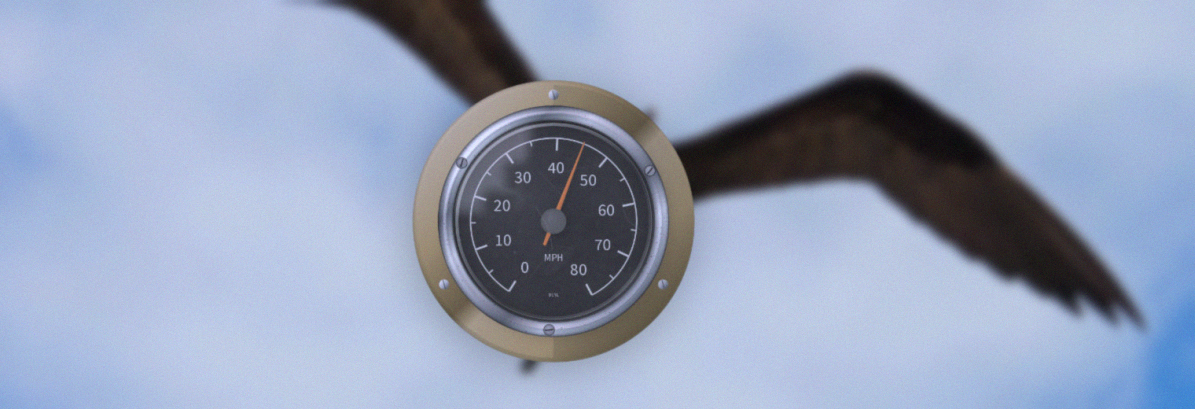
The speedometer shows 45 mph
